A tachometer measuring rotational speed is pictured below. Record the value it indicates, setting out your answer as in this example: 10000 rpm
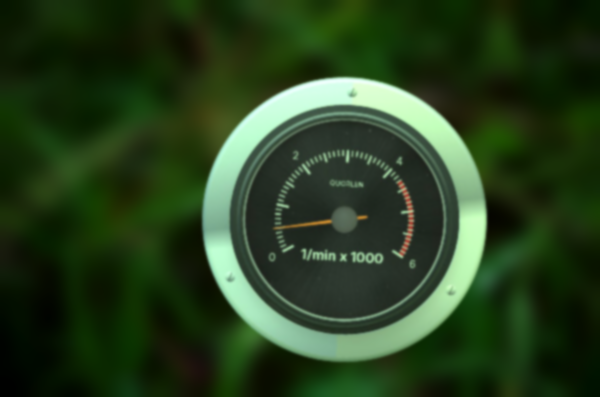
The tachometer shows 500 rpm
